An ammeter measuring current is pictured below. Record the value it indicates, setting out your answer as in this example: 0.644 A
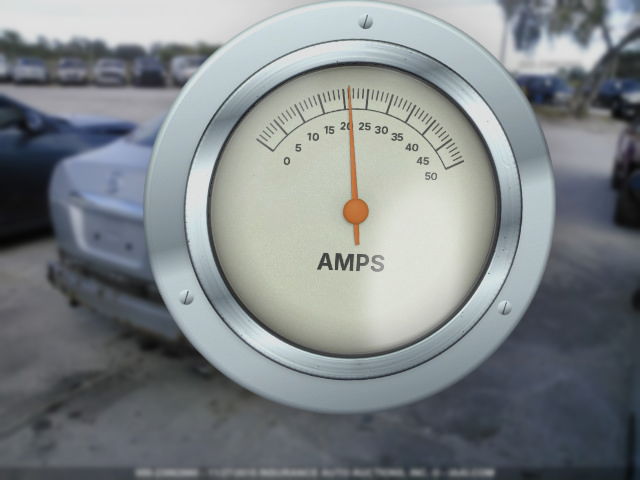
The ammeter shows 21 A
